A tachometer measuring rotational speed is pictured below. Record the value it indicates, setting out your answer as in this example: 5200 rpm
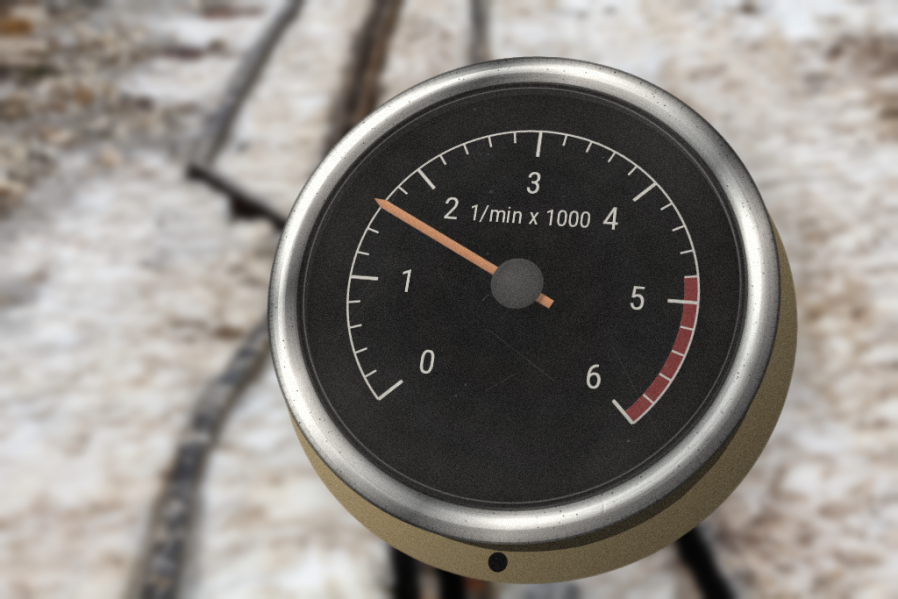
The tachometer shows 1600 rpm
